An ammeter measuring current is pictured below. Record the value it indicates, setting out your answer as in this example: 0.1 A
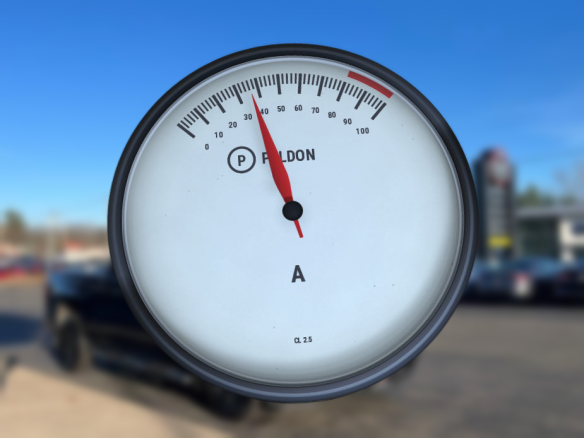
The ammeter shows 36 A
